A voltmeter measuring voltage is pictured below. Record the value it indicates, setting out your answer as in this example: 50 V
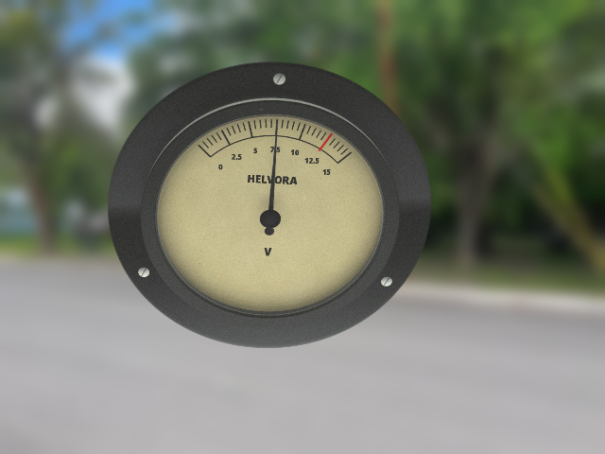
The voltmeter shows 7.5 V
